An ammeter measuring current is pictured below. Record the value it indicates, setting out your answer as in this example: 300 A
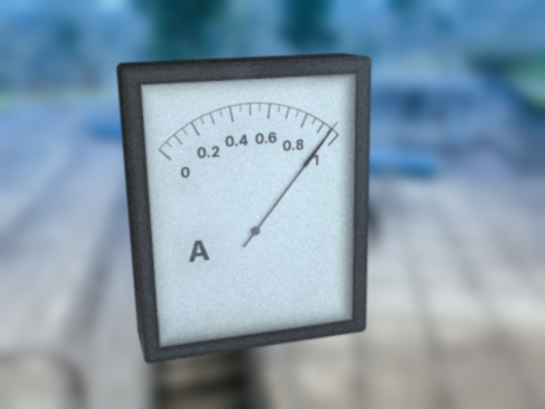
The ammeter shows 0.95 A
